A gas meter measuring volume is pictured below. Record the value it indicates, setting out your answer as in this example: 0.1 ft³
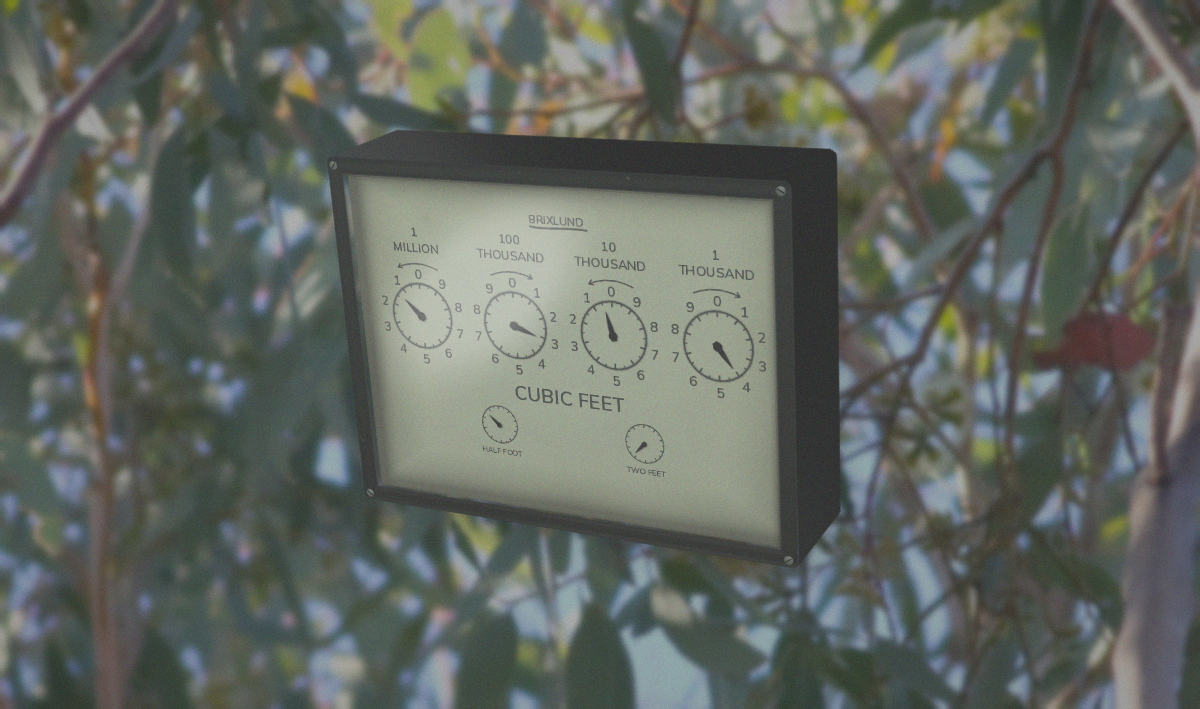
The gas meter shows 130400 ft³
